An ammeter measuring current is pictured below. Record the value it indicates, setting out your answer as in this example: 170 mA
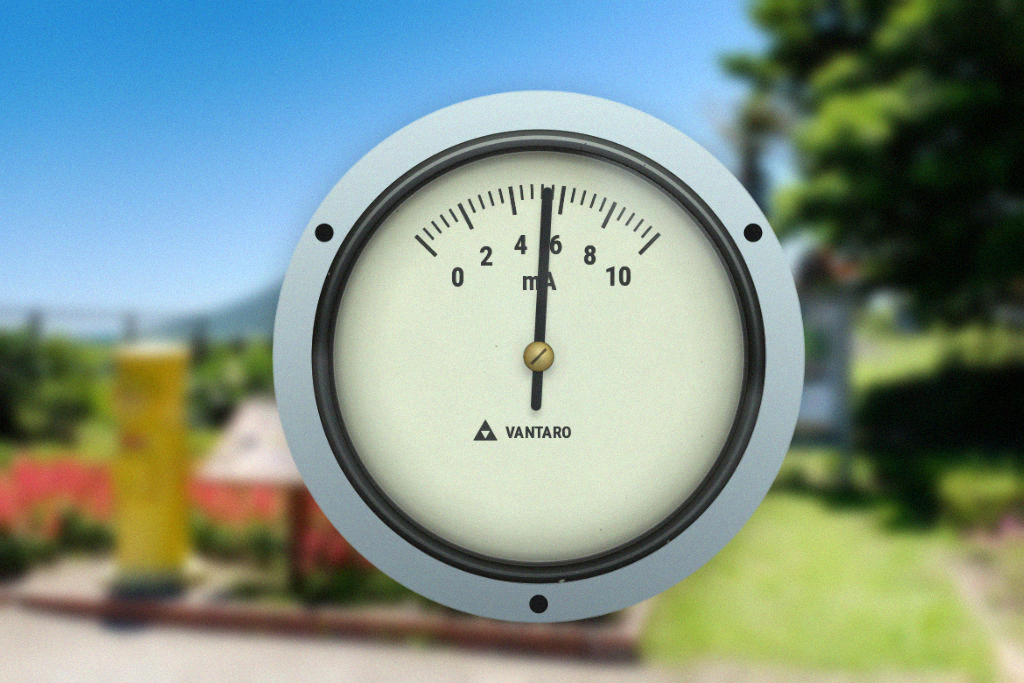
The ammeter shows 5.4 mA
